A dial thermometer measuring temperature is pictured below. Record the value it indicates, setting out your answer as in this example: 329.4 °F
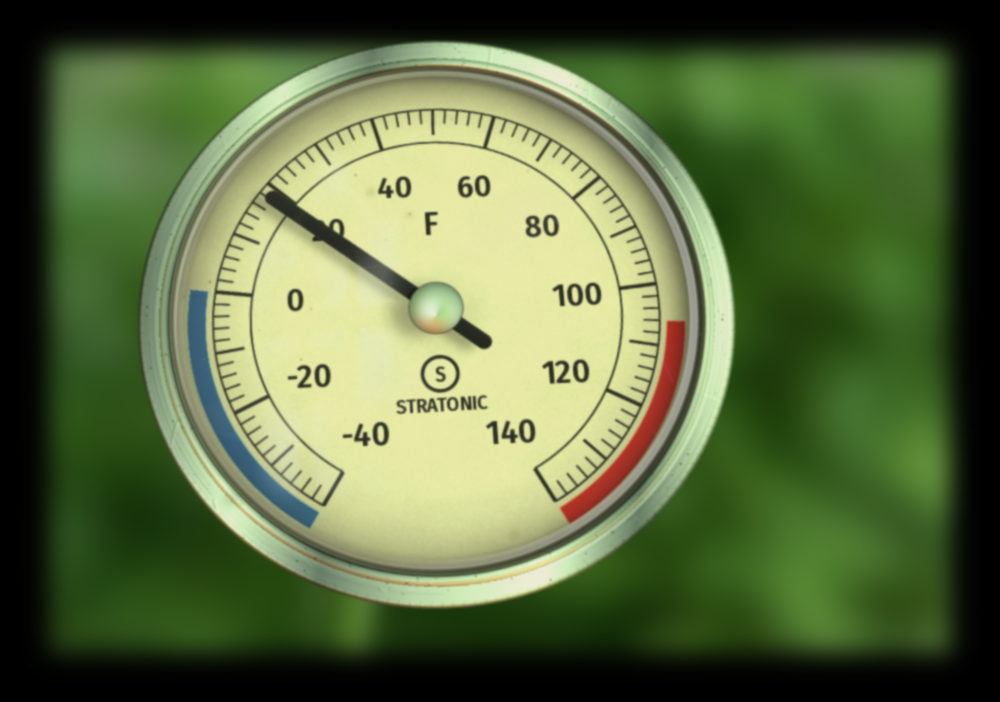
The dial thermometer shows 18 °F
